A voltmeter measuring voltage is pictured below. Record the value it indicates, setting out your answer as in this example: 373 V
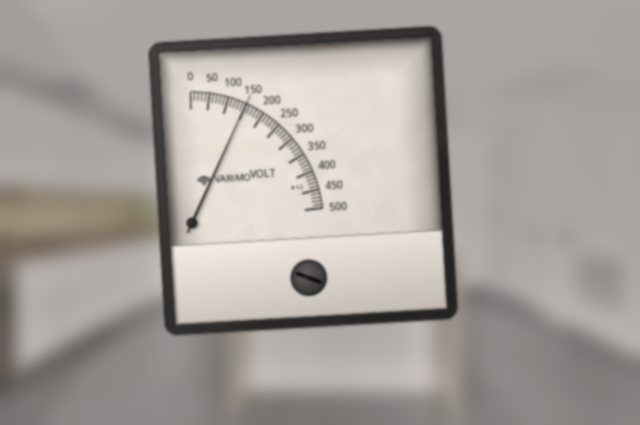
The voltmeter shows 150 V
